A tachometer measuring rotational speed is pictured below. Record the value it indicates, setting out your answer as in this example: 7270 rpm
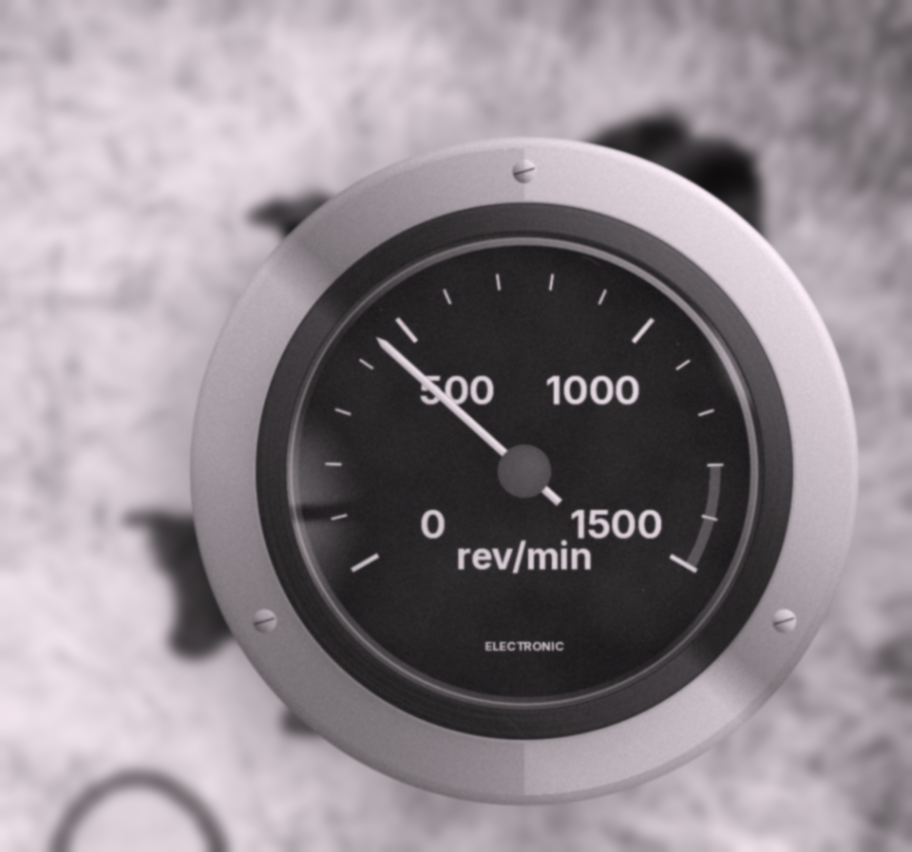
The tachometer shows 450 rpm
